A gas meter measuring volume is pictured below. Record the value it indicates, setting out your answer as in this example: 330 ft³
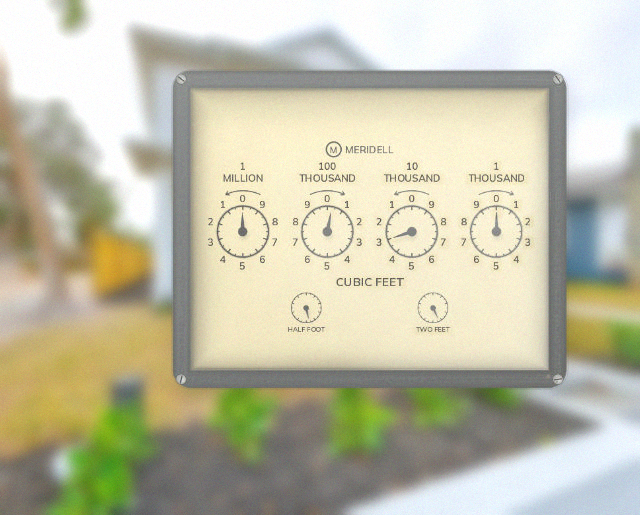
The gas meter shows 3000 ft³
